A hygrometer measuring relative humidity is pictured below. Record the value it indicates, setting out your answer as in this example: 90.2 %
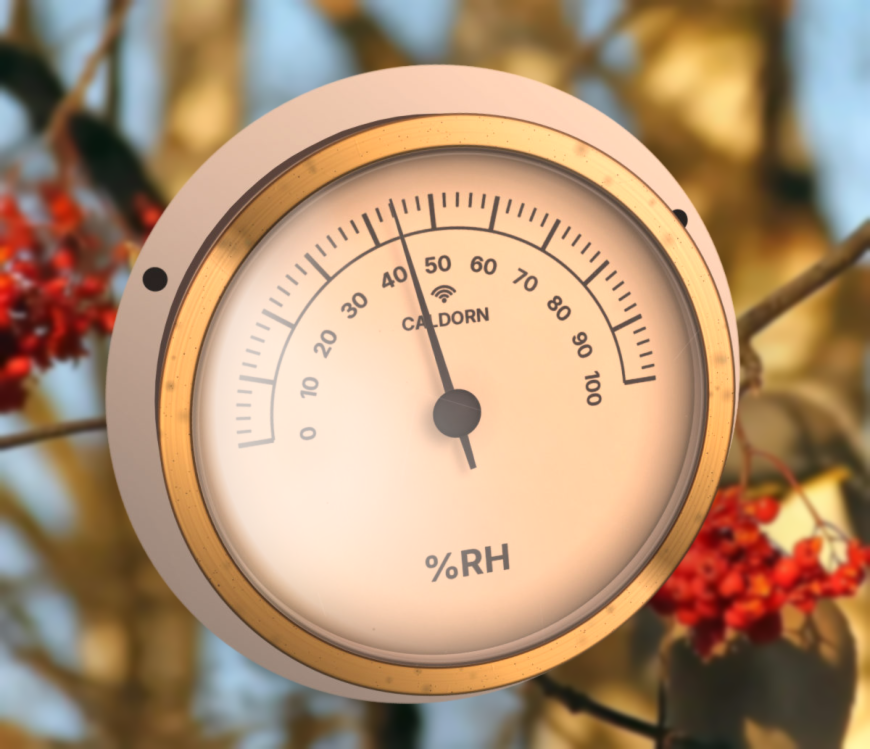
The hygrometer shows 44 %
